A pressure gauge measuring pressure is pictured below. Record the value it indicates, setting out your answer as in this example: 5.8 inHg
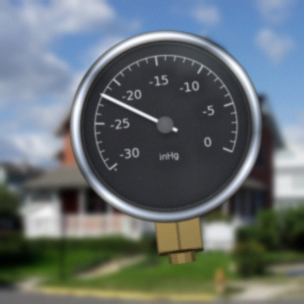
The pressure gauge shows -22 inHg
